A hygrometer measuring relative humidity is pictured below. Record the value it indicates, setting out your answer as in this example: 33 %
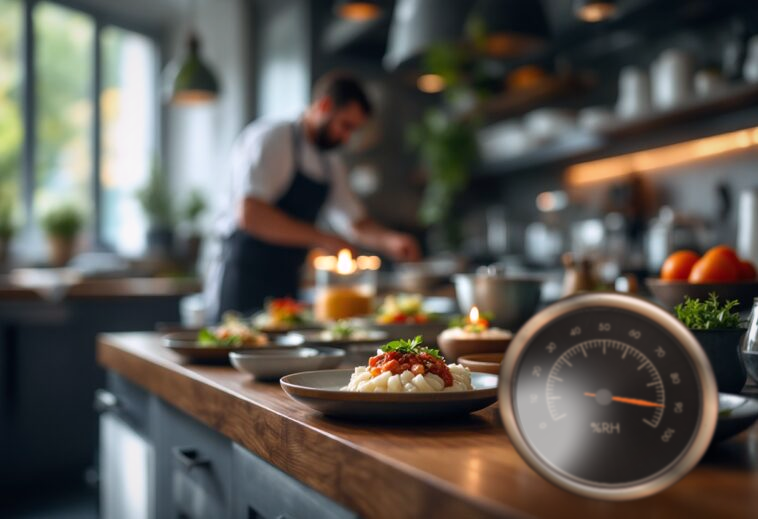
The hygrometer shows 90 %
